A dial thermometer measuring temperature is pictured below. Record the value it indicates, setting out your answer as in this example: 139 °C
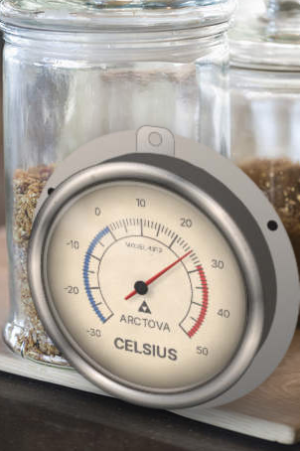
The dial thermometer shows 25 °C
